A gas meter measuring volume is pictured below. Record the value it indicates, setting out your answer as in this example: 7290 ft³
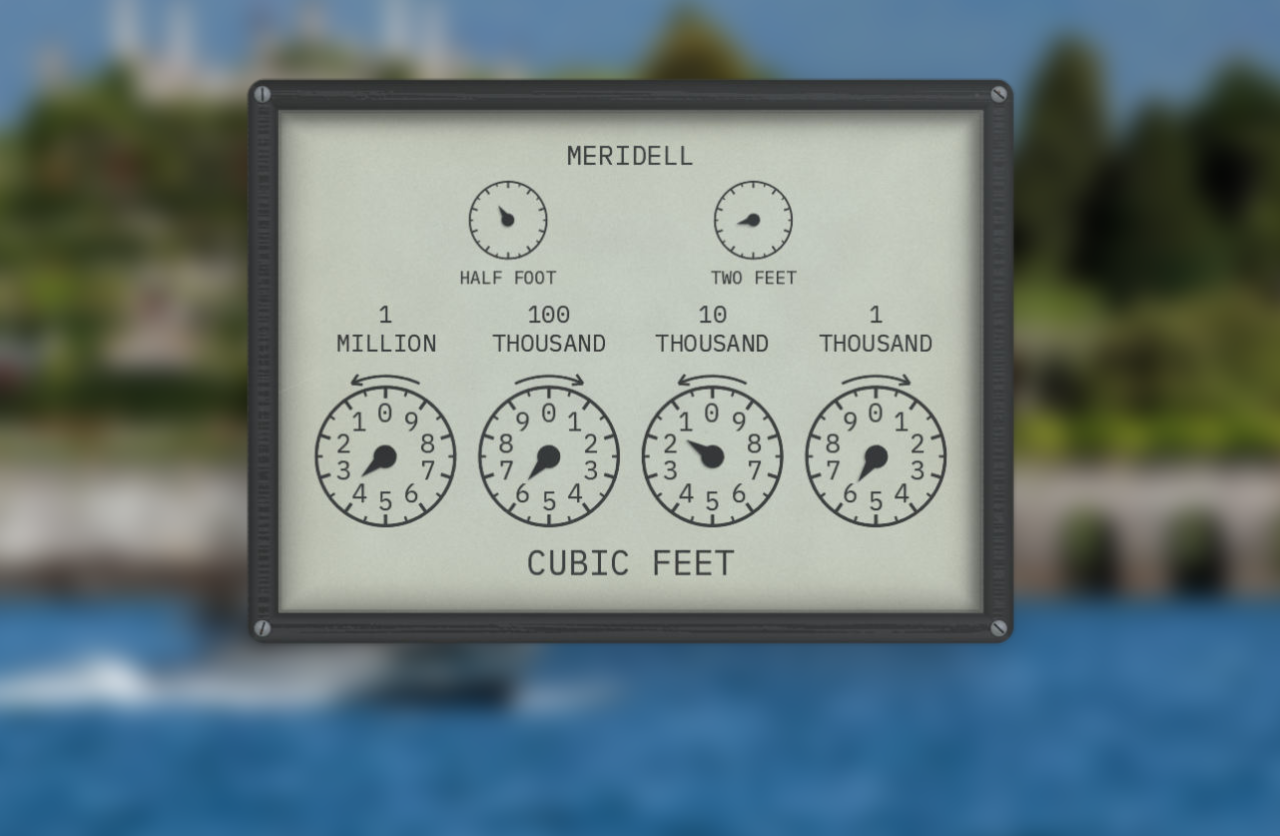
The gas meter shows 361600 ft³
